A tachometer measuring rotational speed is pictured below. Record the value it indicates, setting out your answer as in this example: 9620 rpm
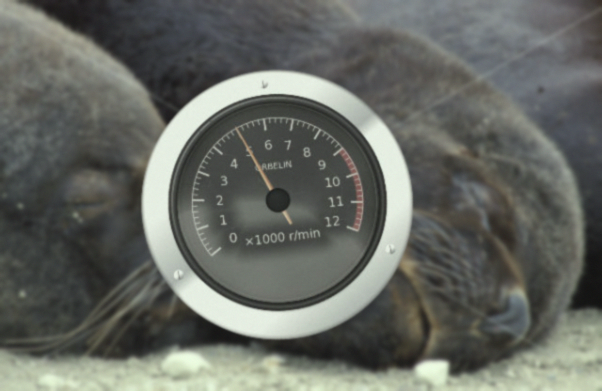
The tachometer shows 5000 rpm
